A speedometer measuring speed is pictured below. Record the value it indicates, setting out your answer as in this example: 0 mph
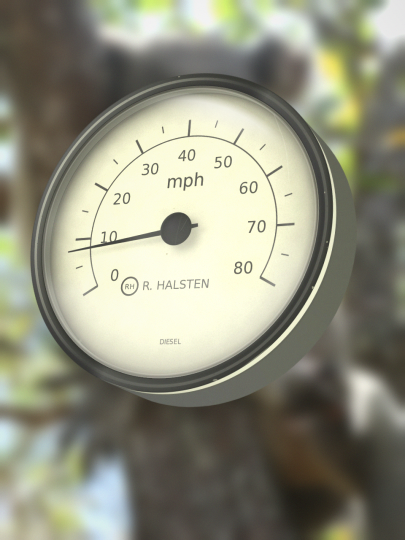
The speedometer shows 7.5 mph
